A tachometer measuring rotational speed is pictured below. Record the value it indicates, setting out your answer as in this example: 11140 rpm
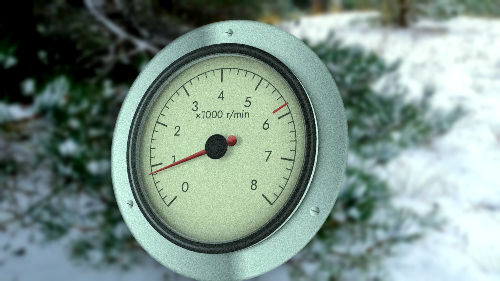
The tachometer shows 800 rpm
